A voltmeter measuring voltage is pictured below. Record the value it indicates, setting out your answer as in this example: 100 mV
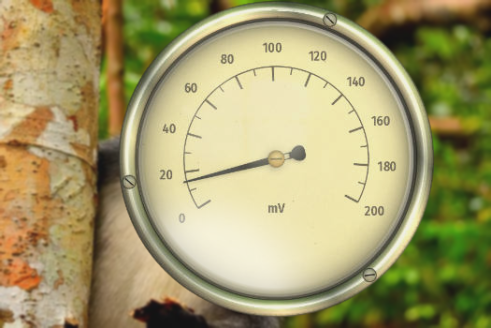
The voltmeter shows 15 mV
